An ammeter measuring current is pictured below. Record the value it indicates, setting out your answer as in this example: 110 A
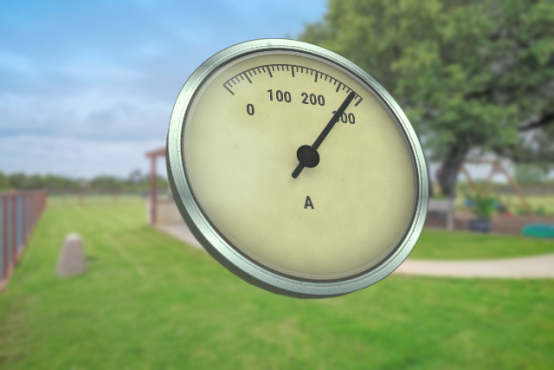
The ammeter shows 280 A
